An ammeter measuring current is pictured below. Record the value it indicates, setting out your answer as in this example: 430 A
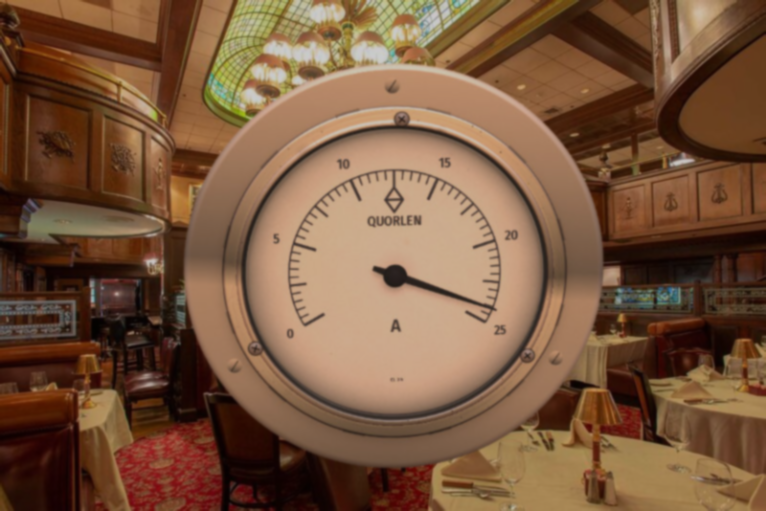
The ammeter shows 24 A
